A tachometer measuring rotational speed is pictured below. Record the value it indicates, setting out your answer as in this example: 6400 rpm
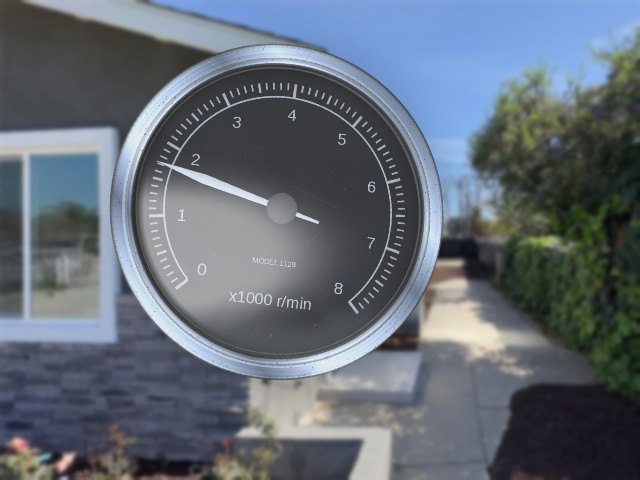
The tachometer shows 1700 rpm
